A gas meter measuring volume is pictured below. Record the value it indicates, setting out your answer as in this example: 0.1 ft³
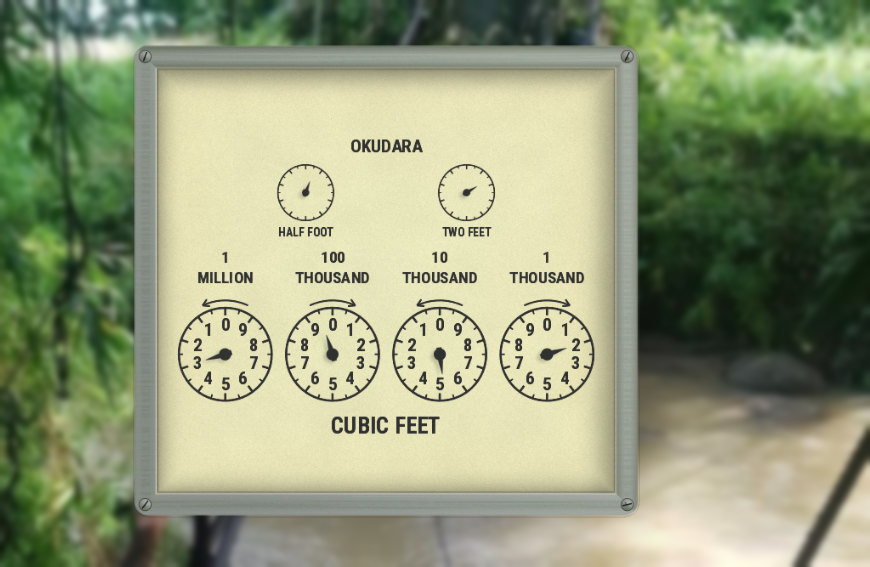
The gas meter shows 295200 ft³
